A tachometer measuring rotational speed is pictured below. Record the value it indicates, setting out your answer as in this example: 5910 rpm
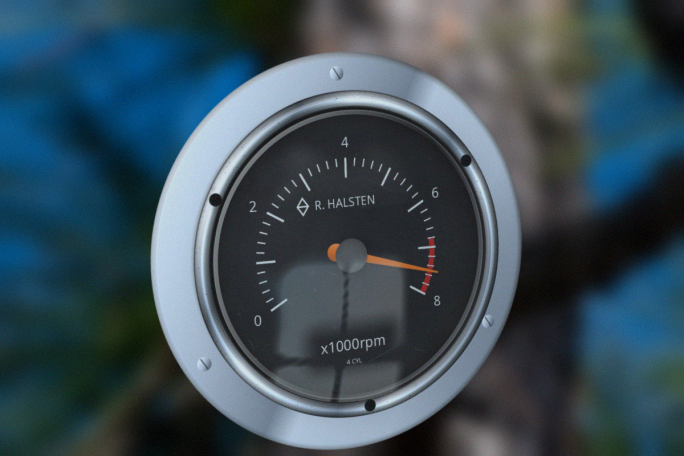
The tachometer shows 7500 rpm
